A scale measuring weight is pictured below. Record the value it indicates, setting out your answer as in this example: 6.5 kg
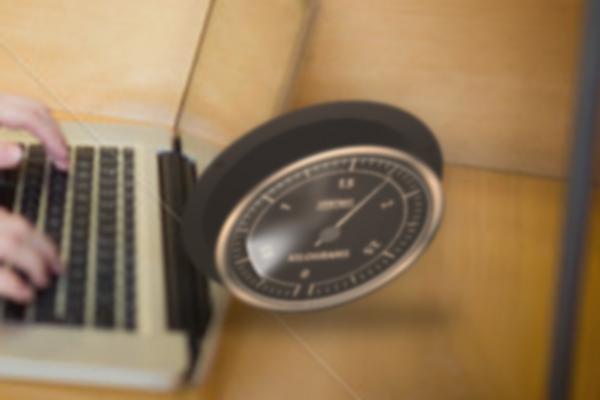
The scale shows 1.75 kg
